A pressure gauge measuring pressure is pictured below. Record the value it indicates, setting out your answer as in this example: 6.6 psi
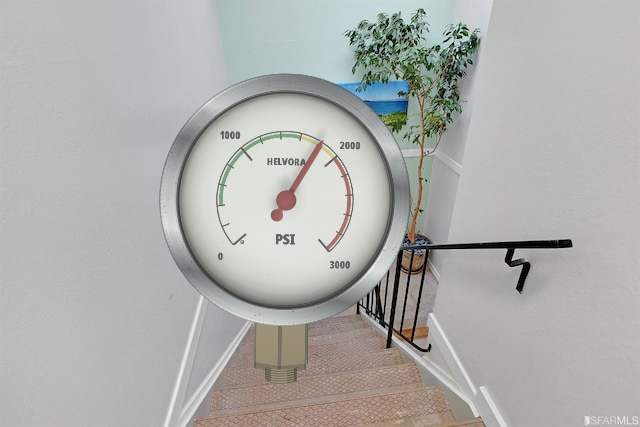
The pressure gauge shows 1800 psi
